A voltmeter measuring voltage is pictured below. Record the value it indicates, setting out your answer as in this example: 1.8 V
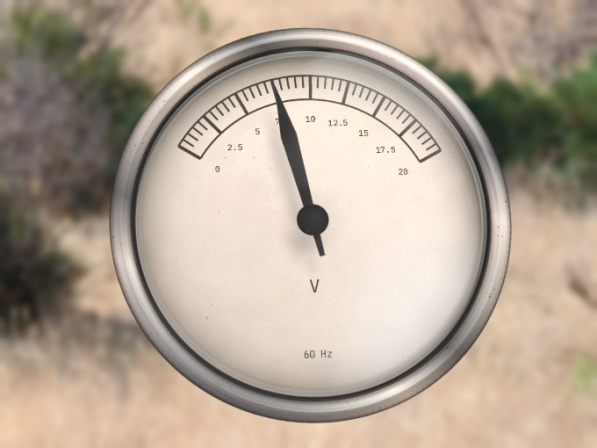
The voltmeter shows 7.5 V
